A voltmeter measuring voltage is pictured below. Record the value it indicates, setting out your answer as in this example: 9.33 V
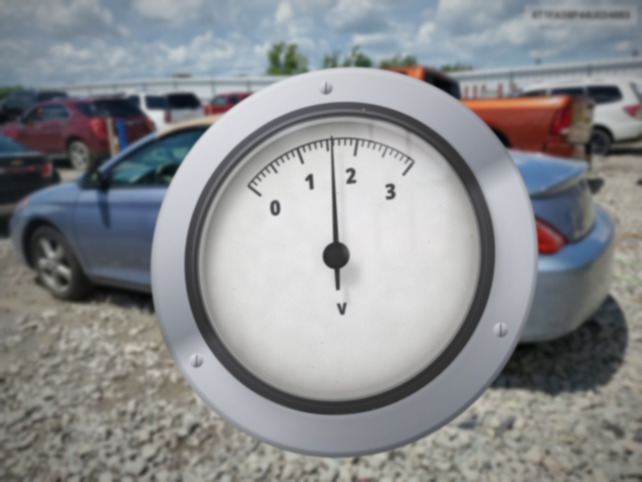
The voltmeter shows 1.6 V
